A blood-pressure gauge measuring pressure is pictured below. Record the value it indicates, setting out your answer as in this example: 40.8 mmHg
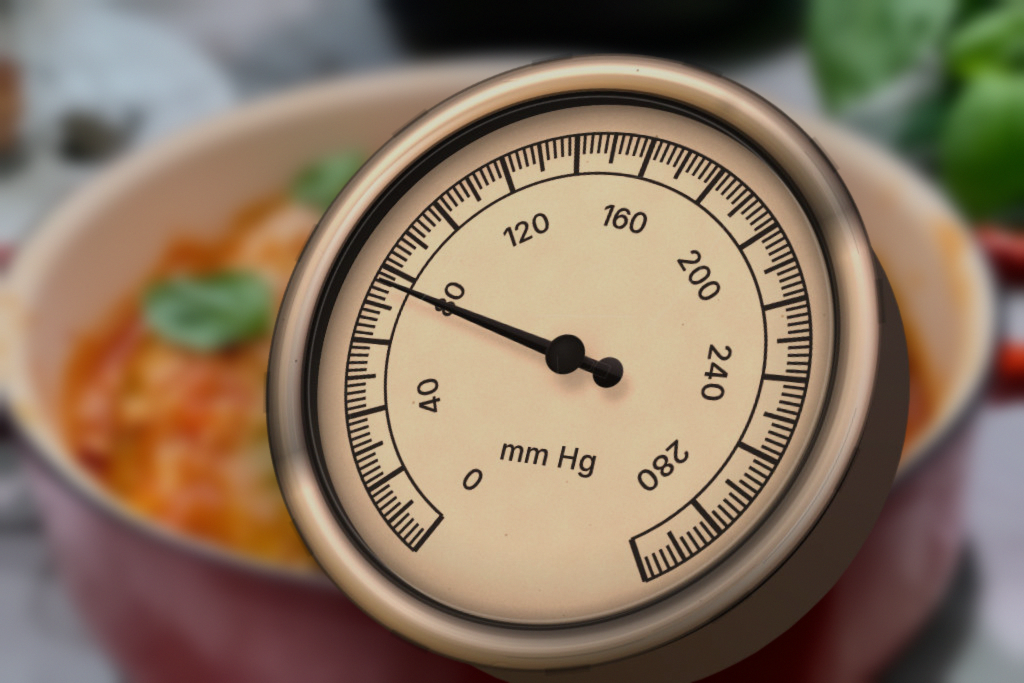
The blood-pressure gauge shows 76 mmHg
